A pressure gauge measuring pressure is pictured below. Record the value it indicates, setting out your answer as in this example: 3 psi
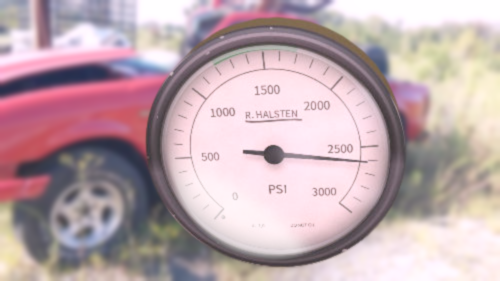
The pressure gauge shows 2600 psi
